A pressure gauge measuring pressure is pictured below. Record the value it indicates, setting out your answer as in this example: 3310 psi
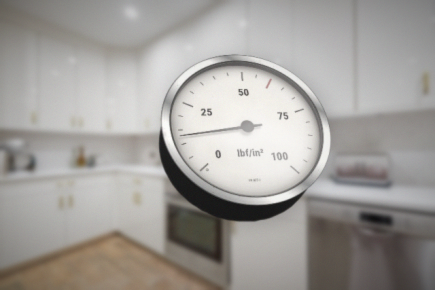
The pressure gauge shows 12.5 psi
